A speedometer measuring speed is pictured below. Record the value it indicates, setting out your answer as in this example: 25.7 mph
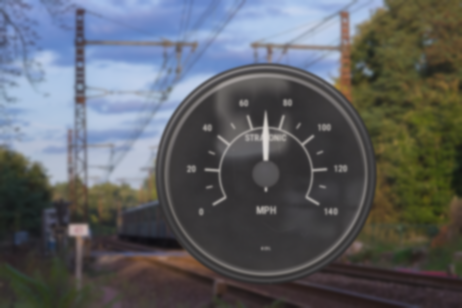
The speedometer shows 70 mph
